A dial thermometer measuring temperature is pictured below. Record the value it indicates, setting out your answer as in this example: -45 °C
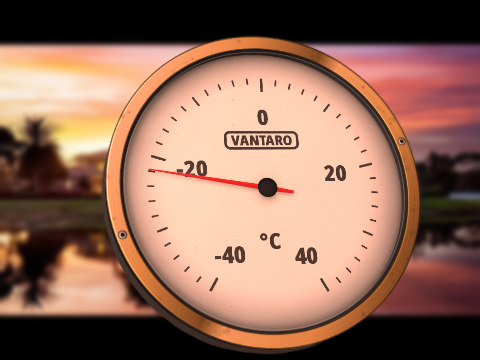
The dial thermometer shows -22 °C
